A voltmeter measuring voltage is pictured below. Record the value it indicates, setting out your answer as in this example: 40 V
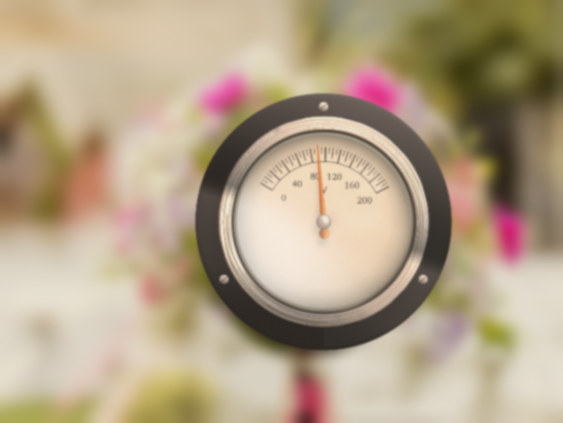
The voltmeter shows 90 V
